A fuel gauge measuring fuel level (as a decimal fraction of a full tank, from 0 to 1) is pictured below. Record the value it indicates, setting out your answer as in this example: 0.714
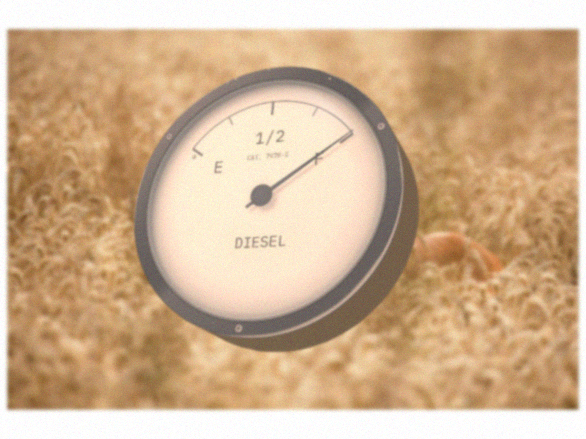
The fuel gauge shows 1
